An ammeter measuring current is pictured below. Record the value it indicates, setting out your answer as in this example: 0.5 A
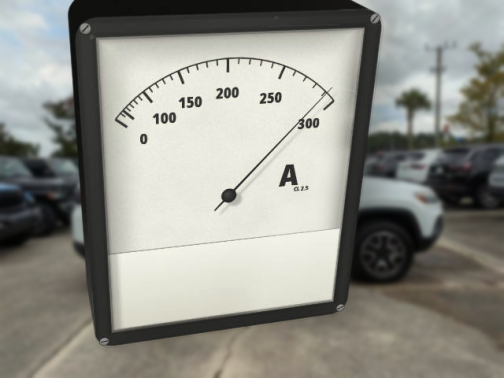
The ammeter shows 290 A
